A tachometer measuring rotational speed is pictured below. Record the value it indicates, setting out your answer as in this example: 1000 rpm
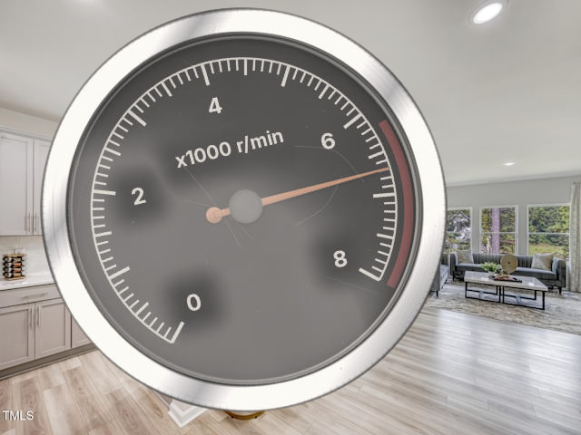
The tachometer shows 6700 rpm
